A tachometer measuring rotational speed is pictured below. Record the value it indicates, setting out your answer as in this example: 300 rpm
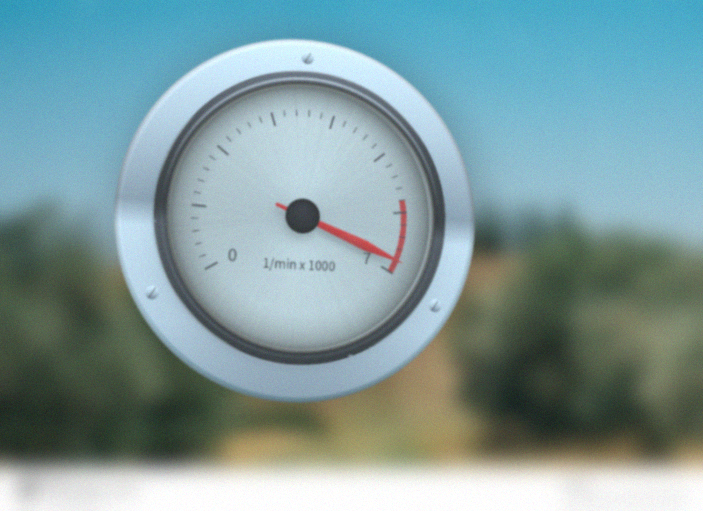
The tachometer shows 6800 rpm
